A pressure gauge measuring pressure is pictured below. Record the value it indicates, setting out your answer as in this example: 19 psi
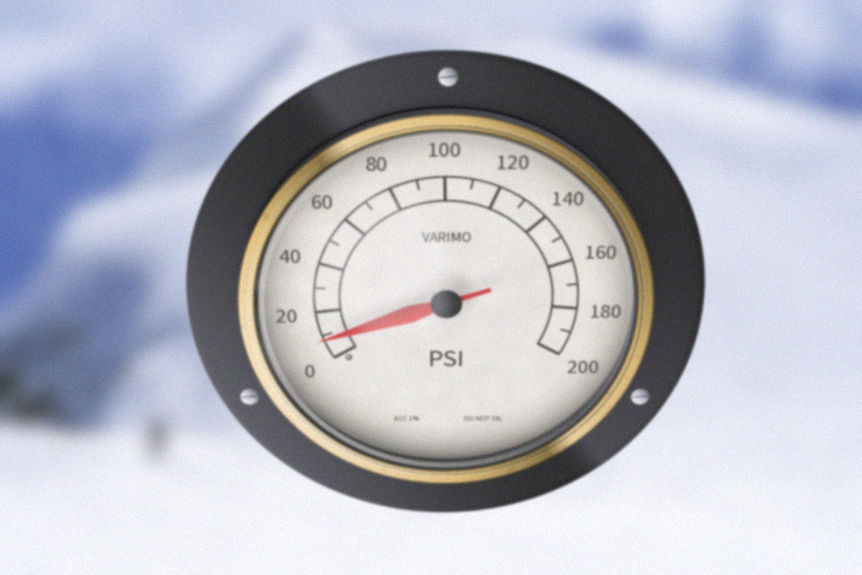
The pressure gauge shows 10 psi
